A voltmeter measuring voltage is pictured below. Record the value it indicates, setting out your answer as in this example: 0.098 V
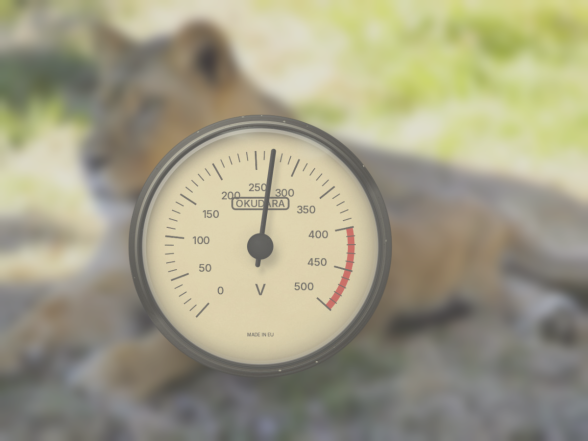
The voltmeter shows 270 V
